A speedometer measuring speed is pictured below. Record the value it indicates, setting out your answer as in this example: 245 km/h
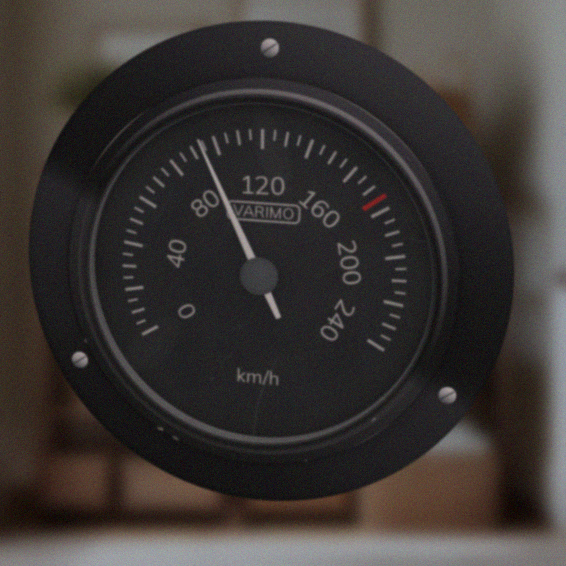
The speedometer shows 95 km/h
